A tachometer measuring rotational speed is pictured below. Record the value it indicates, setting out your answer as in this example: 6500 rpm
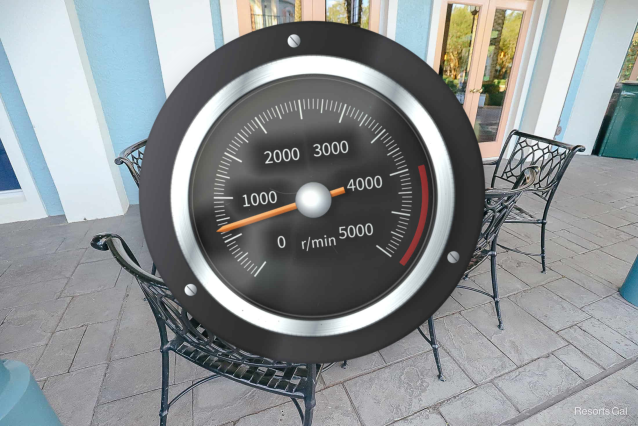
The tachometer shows 650 rpm
